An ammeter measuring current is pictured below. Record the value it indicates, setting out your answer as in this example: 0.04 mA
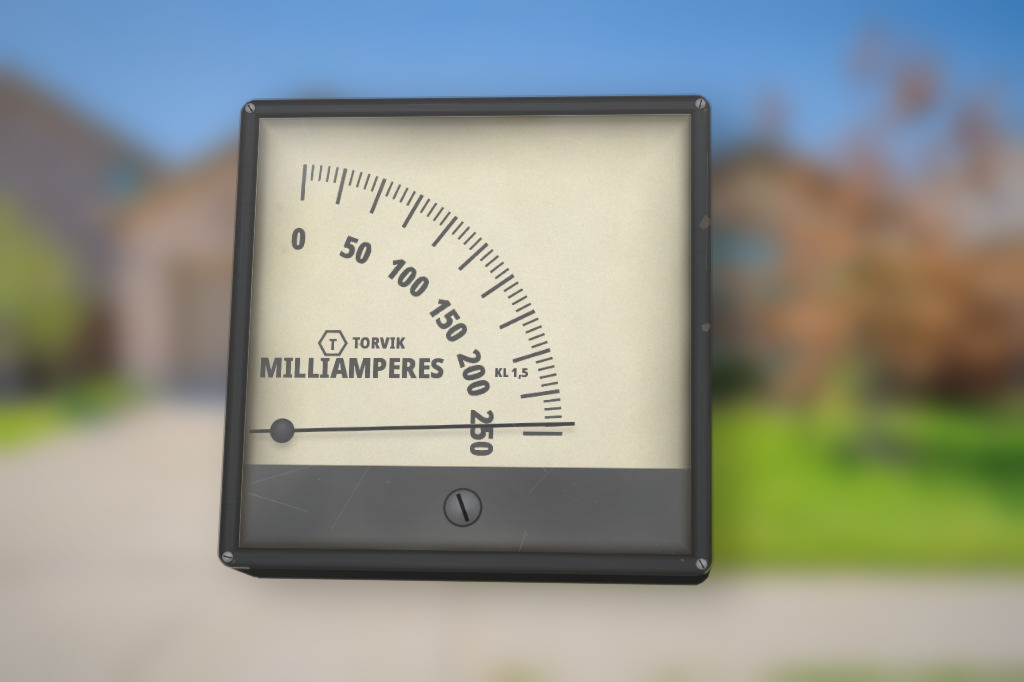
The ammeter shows 245 mA
